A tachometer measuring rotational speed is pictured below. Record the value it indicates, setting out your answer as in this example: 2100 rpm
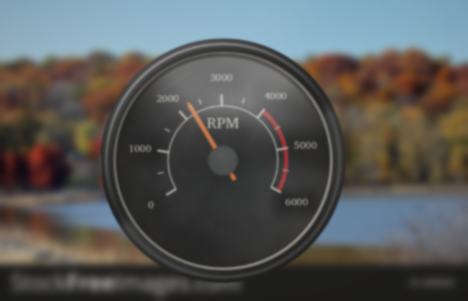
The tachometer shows 2250 rpm
